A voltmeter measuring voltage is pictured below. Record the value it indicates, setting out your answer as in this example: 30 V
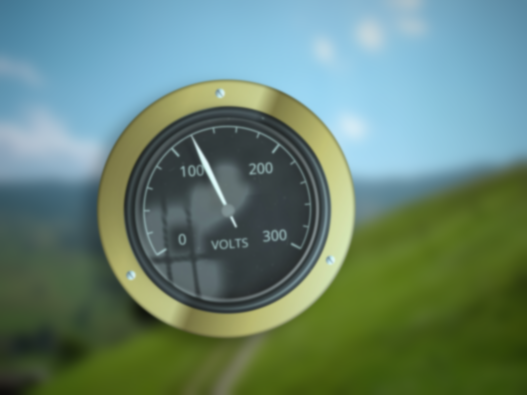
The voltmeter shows 120 V
